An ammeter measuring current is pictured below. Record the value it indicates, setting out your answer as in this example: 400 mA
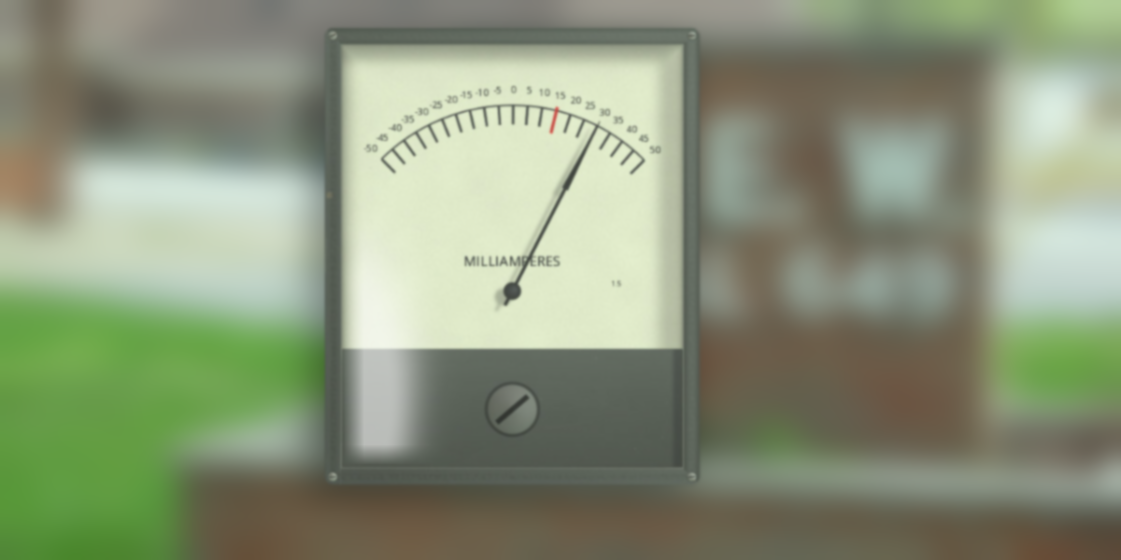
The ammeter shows 30 mA
